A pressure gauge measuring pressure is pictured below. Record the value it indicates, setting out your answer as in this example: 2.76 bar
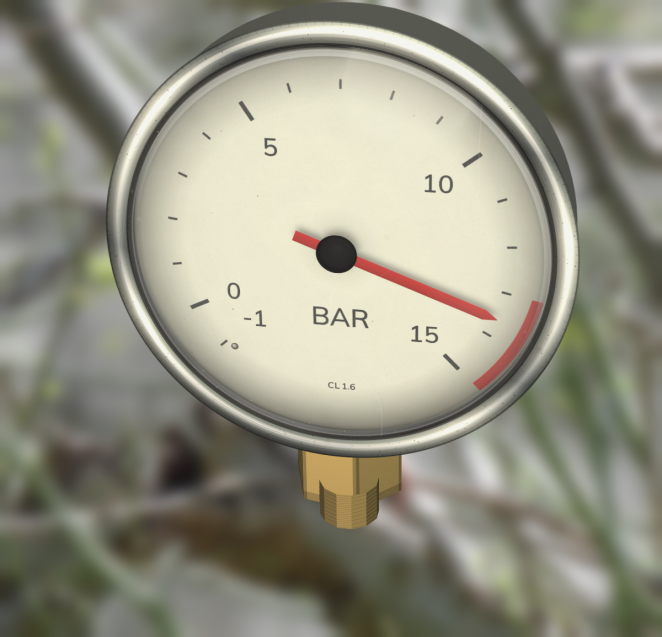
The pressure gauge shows 13.5 bar
